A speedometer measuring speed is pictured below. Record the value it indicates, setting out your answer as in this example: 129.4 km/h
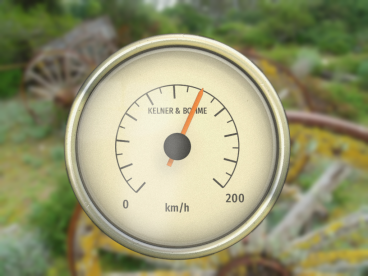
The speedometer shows 120 km/h
